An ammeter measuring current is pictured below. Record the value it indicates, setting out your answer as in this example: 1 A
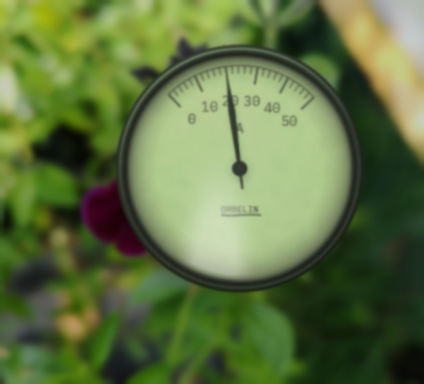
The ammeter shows 20 A
